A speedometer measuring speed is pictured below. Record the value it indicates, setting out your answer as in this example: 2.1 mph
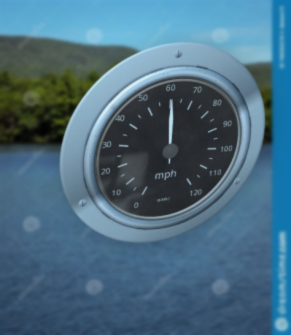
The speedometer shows 60 mph
